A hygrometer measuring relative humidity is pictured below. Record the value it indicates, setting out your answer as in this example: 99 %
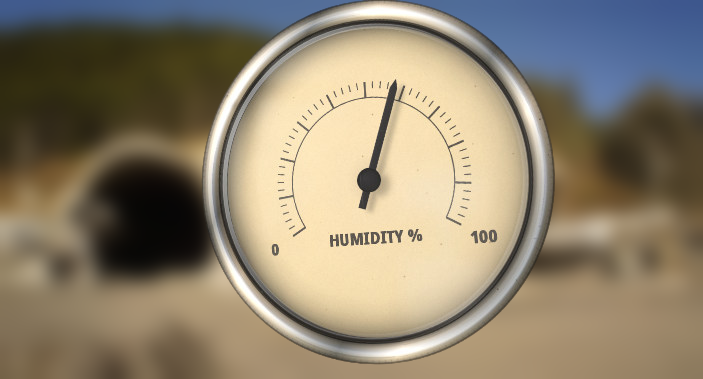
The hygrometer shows 58 %
